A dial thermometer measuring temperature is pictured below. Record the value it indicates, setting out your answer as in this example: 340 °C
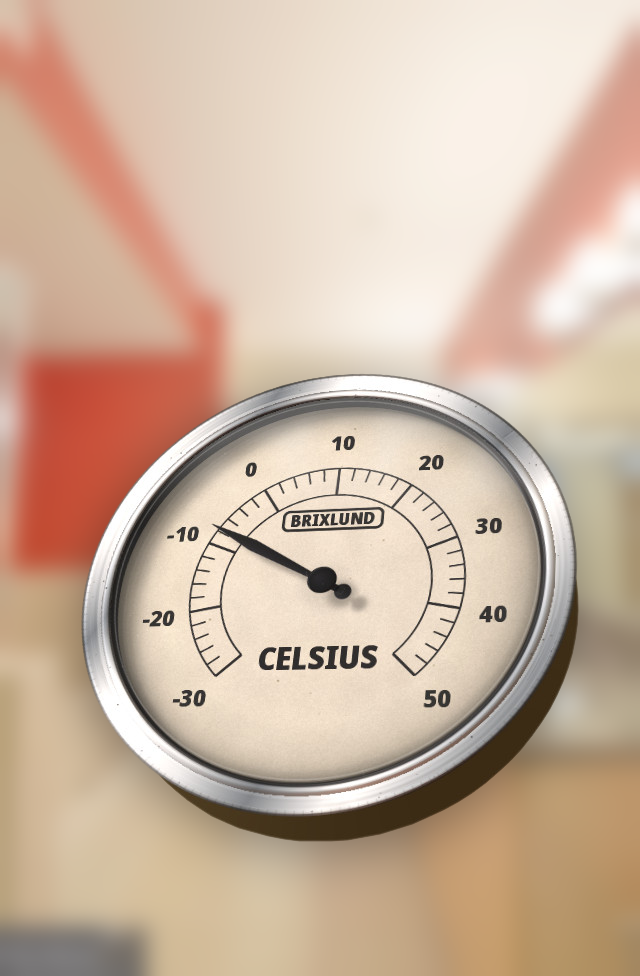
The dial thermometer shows -8 °C
